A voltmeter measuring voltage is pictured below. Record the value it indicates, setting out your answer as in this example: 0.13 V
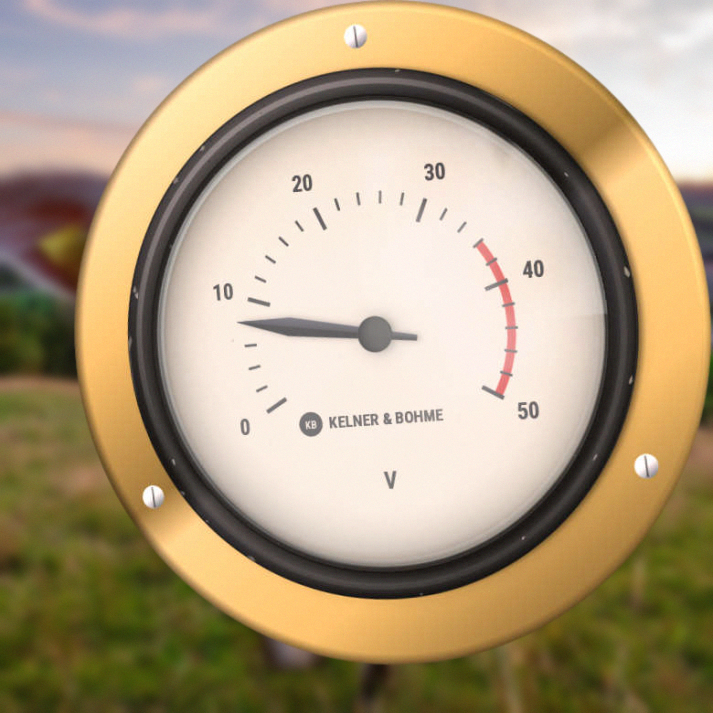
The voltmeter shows 8 V
